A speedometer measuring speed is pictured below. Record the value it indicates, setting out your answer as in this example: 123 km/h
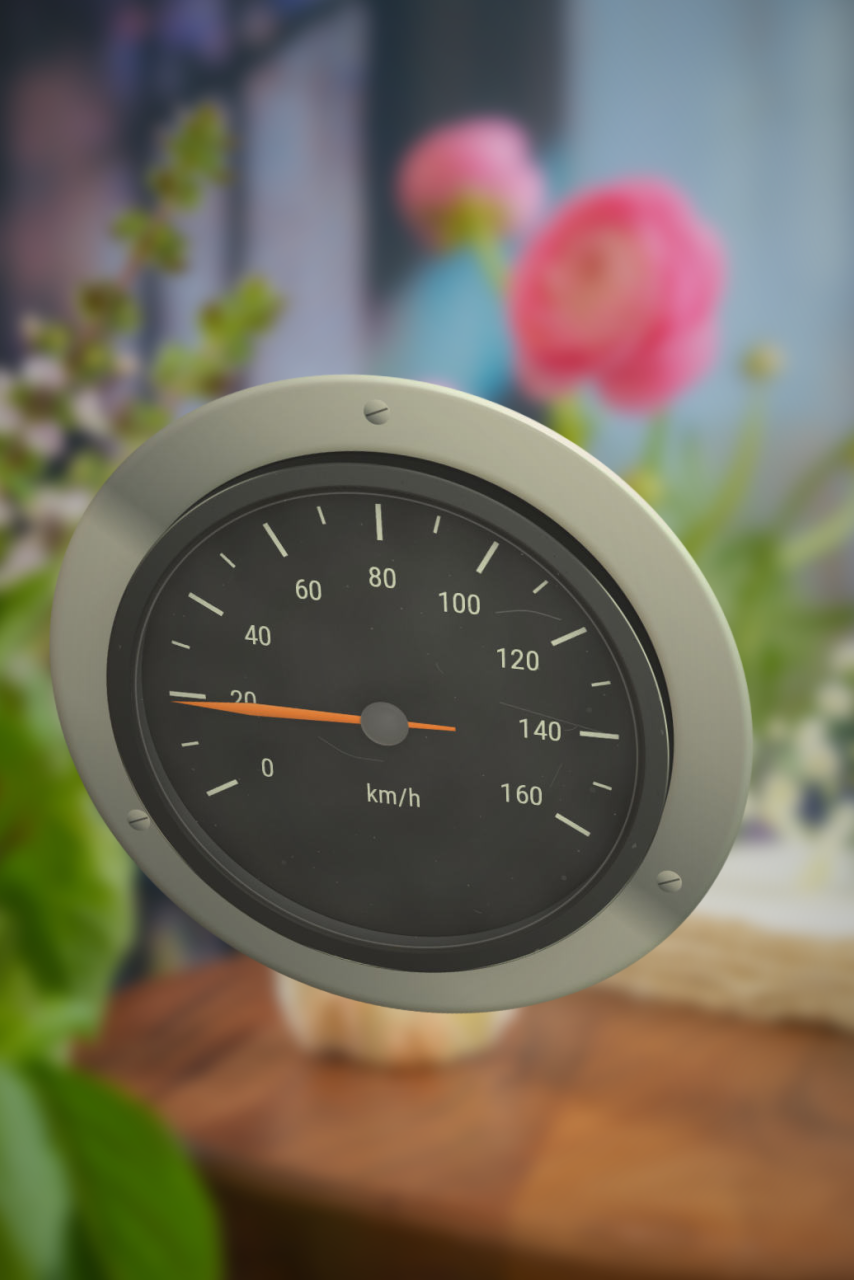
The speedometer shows 20 km/h
